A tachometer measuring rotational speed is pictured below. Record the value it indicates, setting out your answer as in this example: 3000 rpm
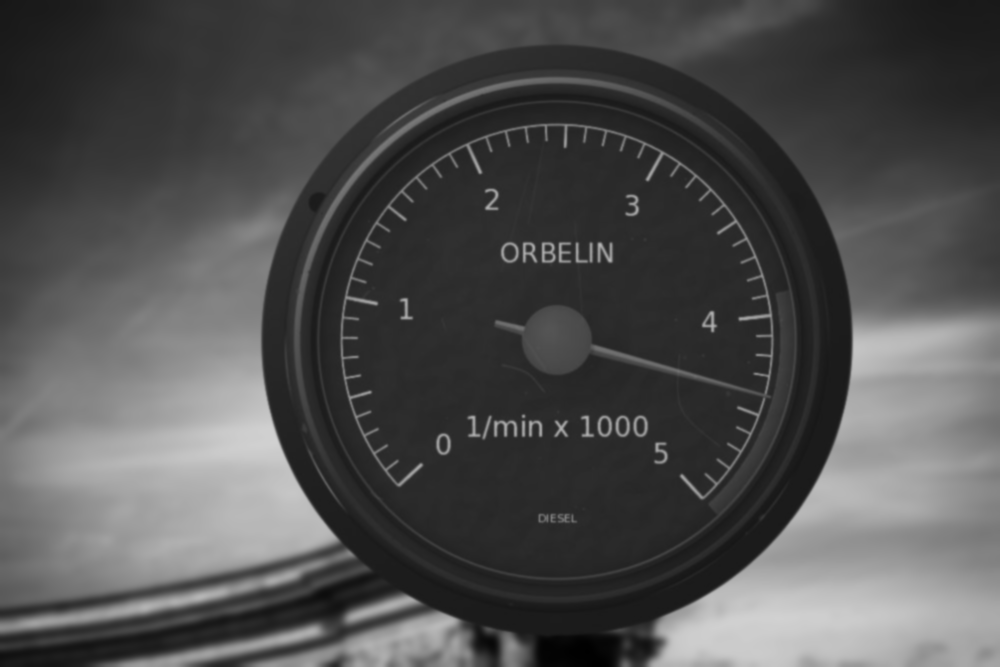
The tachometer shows 4400 rpm
